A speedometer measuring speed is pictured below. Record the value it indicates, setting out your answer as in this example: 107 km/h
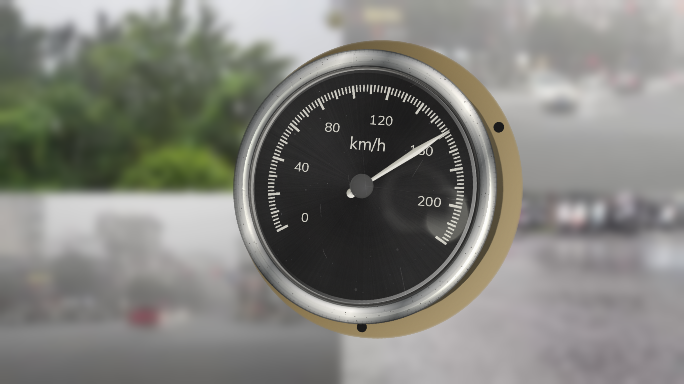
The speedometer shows 160 km/h
